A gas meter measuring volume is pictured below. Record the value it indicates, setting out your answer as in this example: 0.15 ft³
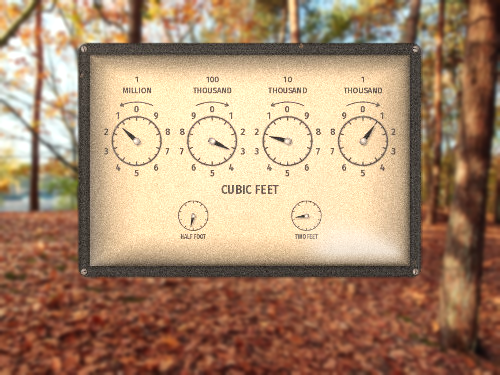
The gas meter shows 132100 ft³
